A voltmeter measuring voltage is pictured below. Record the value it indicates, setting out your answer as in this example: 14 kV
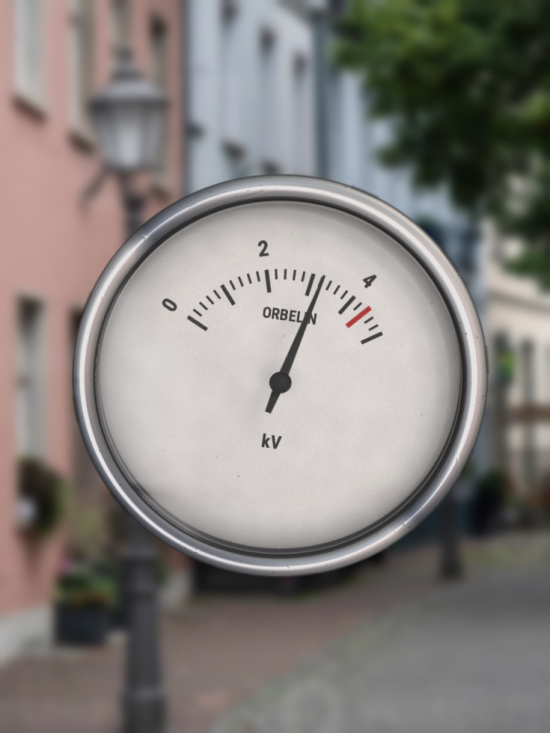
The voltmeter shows 3.2 kV
